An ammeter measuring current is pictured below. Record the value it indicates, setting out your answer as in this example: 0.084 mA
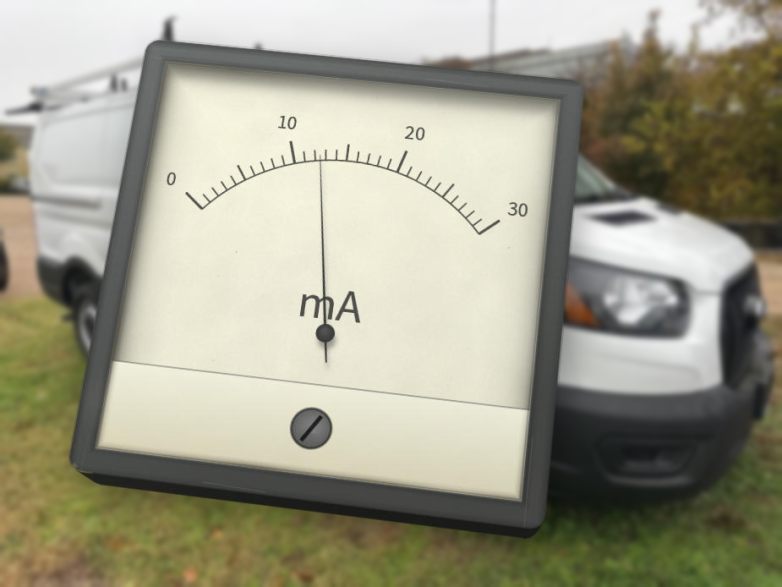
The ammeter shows 12.5 mA
